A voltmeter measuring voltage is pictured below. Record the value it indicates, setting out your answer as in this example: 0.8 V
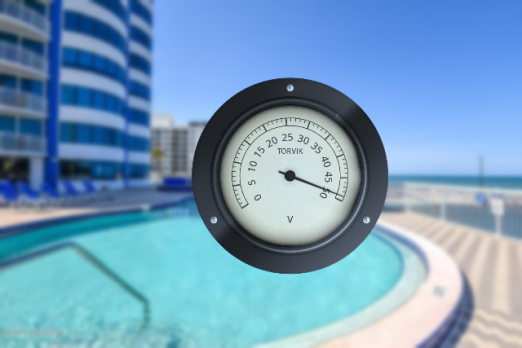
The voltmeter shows 49 V
